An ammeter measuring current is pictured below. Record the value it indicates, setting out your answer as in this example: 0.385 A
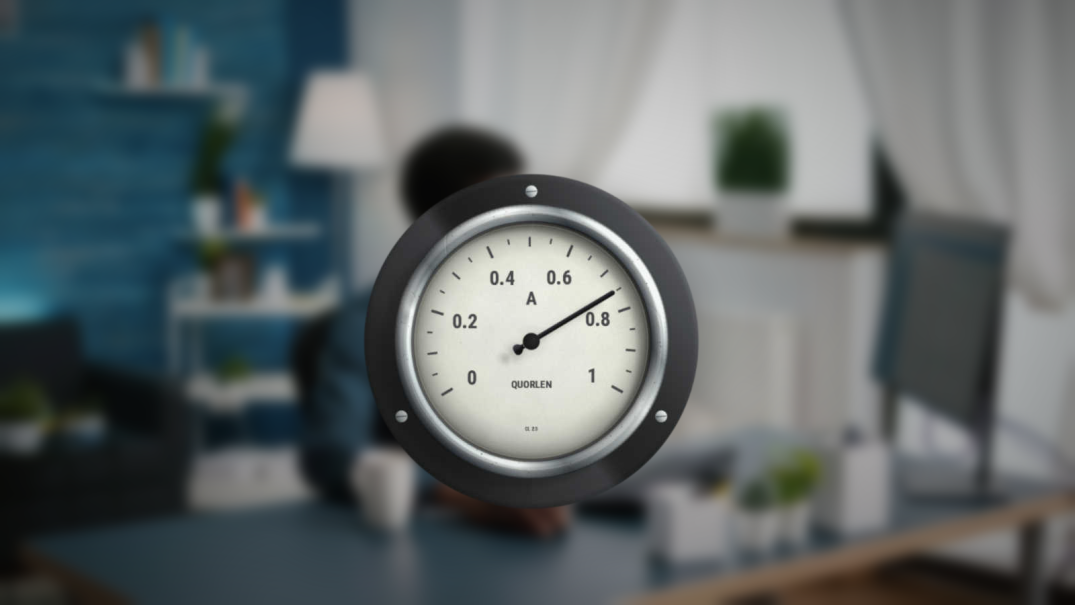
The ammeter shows 0.75 A
